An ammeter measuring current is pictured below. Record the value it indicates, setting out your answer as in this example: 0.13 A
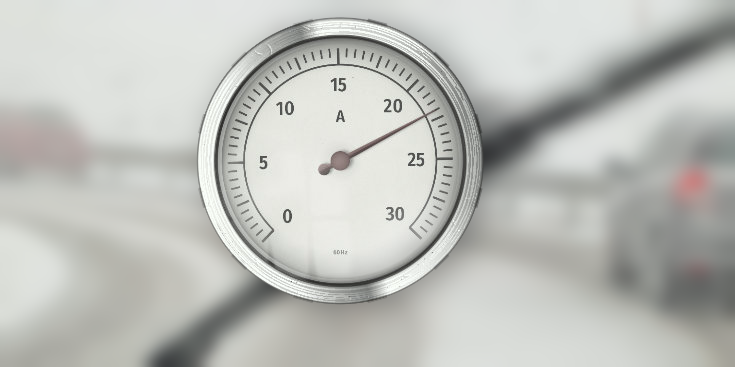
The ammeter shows 22 A
